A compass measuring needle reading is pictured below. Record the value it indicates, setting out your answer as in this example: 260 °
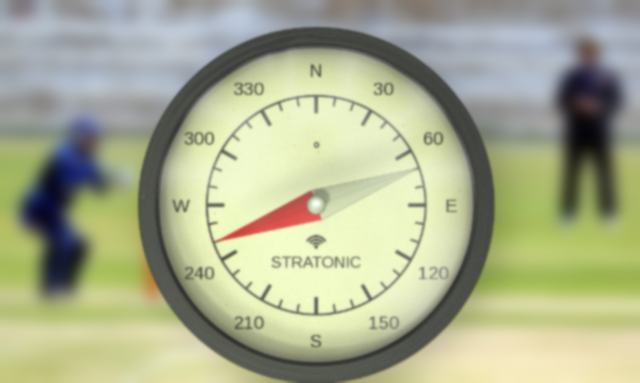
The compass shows 250 °
